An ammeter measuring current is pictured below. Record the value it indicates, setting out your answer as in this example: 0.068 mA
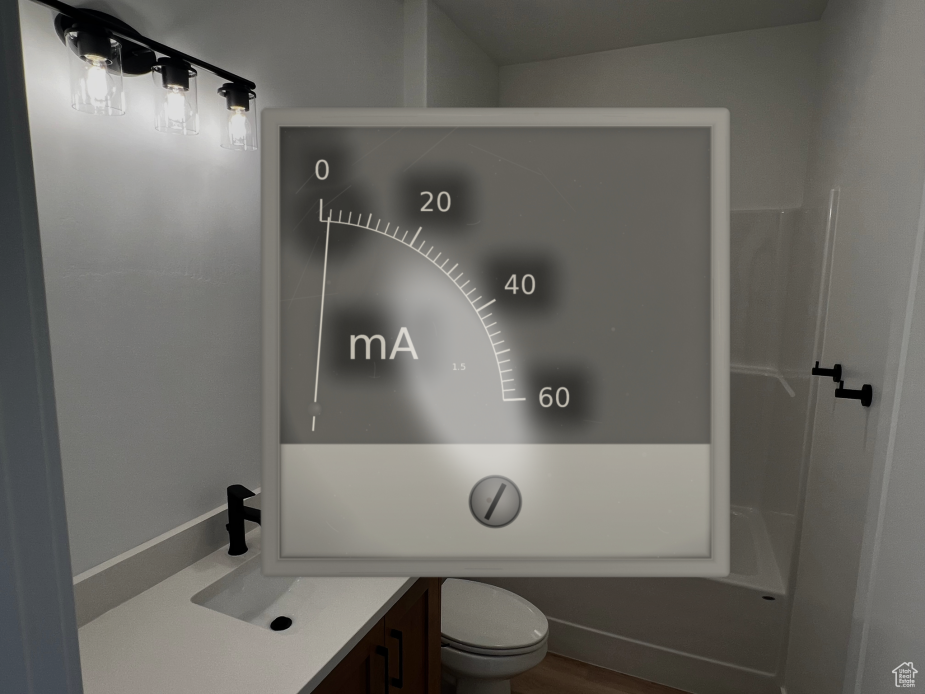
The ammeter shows 2 mA
